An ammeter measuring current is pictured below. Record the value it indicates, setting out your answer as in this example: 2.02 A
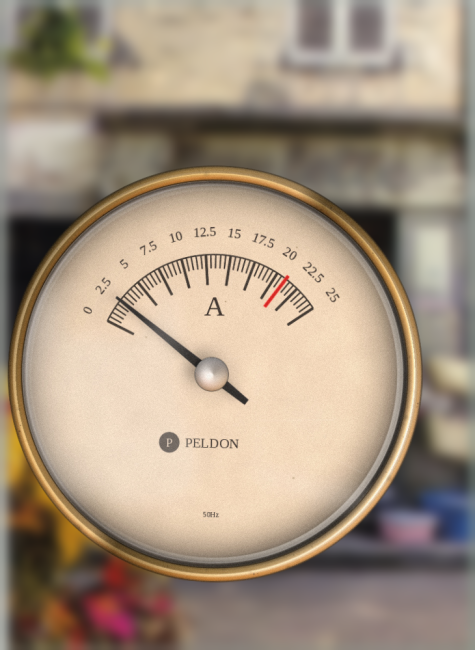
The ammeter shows 2.5 A
